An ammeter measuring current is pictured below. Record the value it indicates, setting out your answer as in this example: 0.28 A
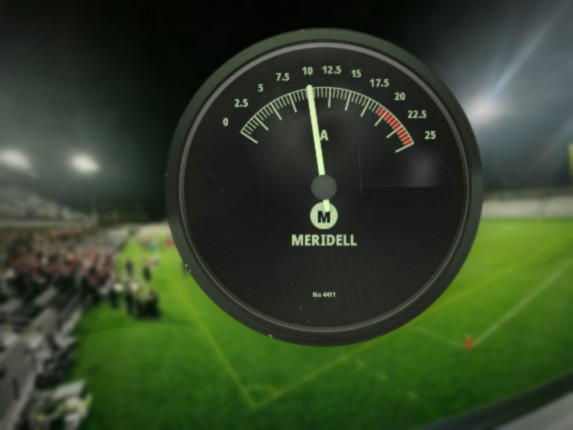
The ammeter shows 10 A
